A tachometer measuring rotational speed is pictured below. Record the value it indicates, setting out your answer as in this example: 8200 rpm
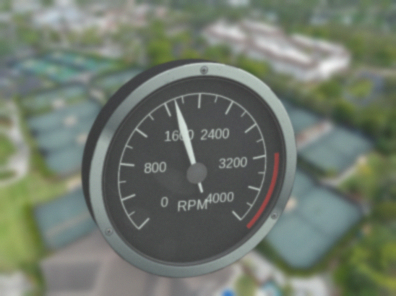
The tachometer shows 1700 rpm
